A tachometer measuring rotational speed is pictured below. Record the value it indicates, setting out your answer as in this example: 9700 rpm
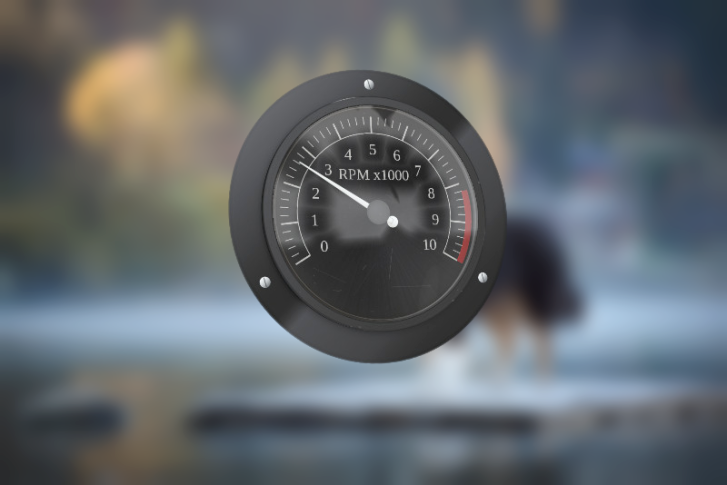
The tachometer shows 2600 rpm
